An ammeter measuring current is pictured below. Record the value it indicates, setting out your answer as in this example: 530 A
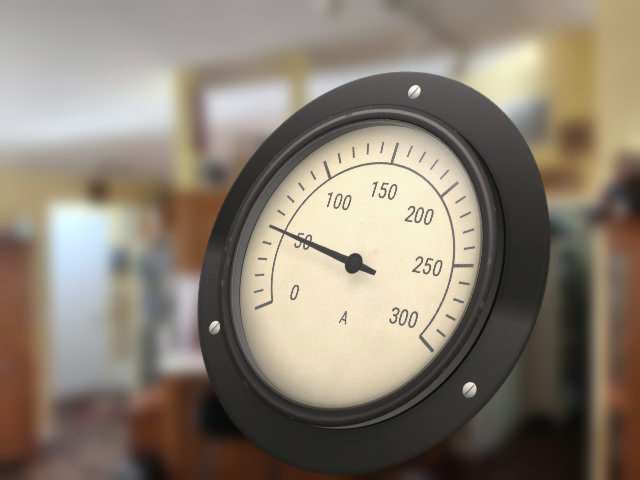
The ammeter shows 50 A
